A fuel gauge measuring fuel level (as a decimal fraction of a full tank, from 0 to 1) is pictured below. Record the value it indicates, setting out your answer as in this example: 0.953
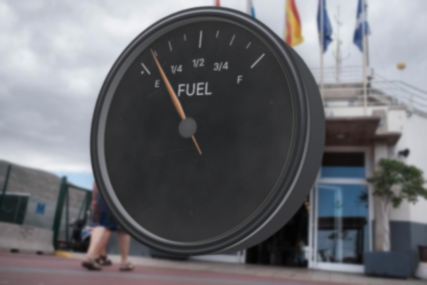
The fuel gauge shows 0.125
